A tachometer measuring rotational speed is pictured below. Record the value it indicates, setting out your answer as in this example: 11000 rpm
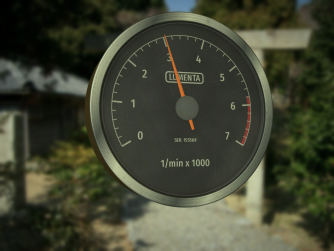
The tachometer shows 3000 rpm
